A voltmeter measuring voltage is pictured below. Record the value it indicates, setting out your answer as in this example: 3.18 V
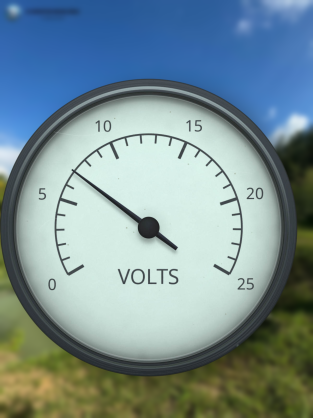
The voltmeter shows 7 V
